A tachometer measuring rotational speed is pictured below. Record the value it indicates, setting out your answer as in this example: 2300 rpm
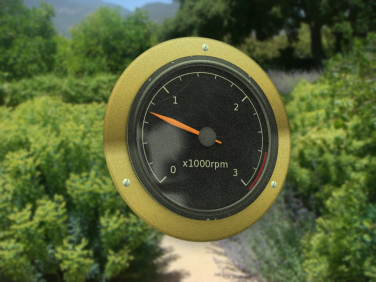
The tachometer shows 700 rpm
